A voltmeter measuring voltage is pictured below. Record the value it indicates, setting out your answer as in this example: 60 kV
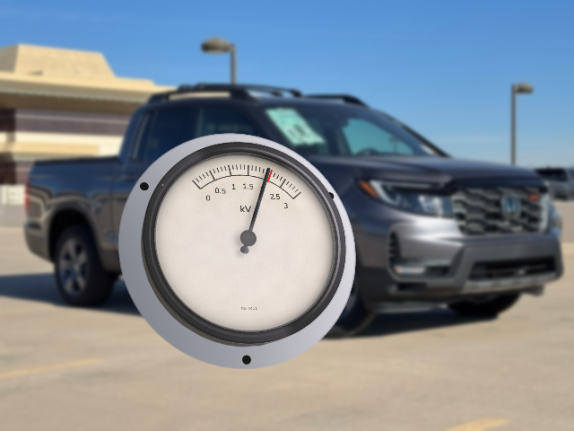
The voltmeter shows 2 kV
